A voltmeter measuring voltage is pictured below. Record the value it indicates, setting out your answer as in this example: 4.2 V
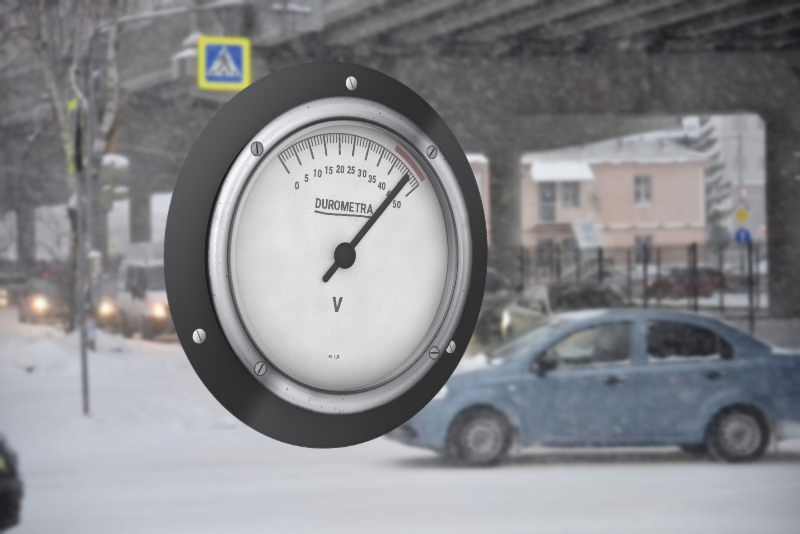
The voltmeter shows 45 V
